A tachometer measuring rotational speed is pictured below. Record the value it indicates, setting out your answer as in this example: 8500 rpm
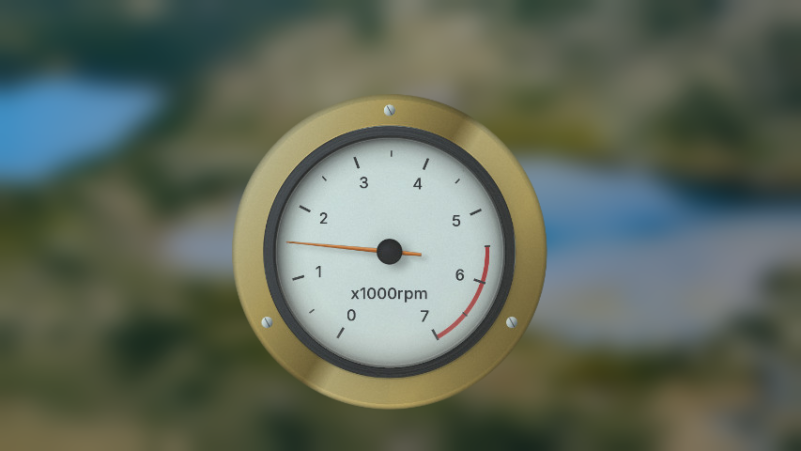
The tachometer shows 1500 rpm
